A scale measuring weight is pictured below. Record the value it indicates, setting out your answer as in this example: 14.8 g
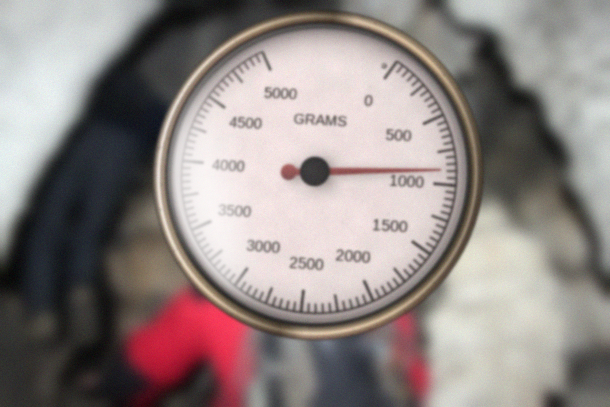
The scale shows 900 g
